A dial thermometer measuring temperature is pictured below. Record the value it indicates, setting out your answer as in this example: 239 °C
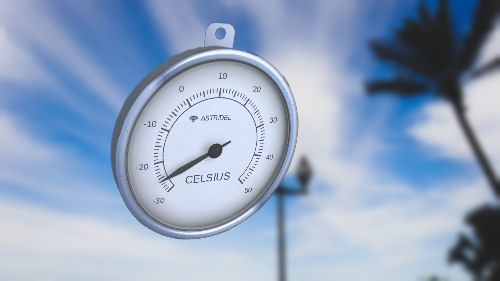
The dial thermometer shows -25 °C
